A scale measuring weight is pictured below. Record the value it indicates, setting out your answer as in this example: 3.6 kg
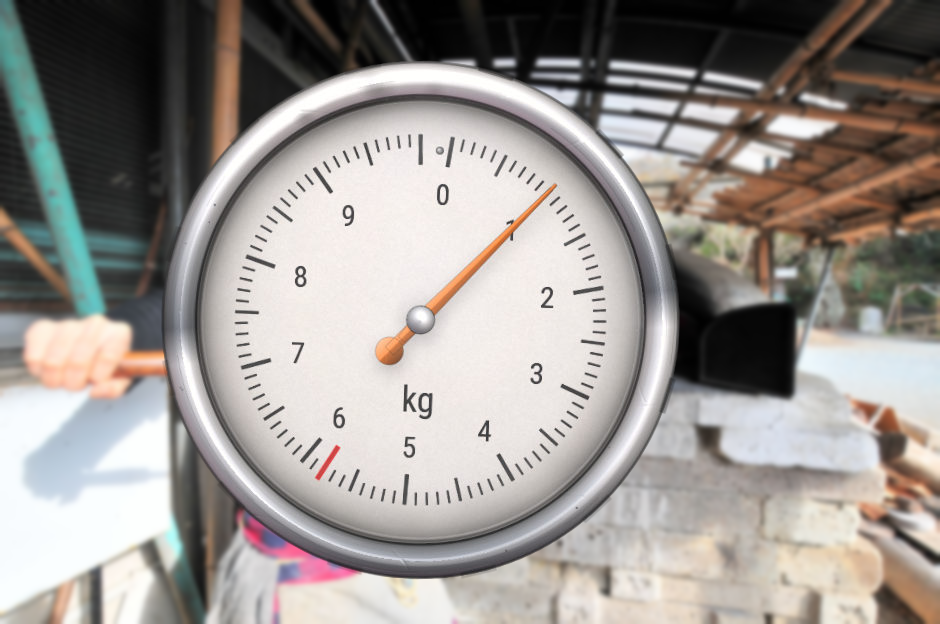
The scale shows 1 kg
